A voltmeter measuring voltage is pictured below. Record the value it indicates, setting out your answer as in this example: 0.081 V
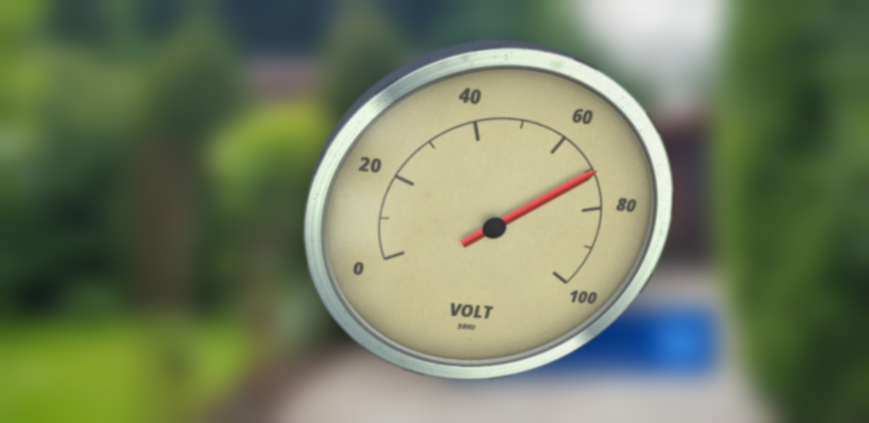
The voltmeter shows 70 V
